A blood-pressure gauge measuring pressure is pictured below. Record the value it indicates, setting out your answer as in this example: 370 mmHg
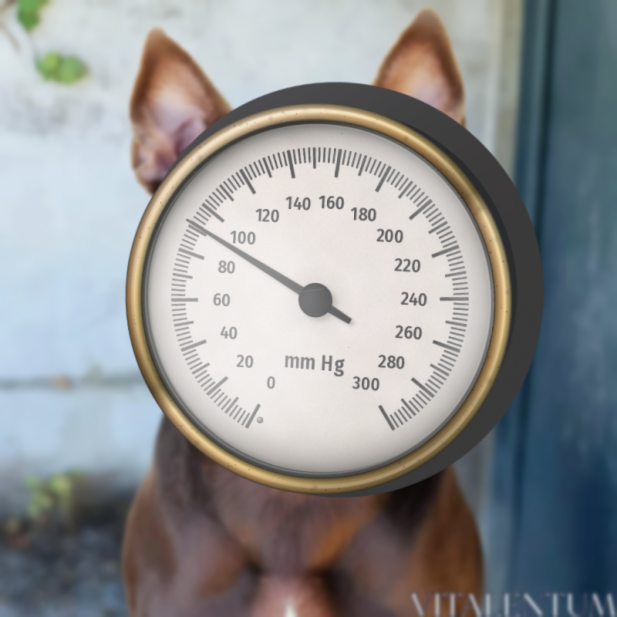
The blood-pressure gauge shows 92 mmHg
